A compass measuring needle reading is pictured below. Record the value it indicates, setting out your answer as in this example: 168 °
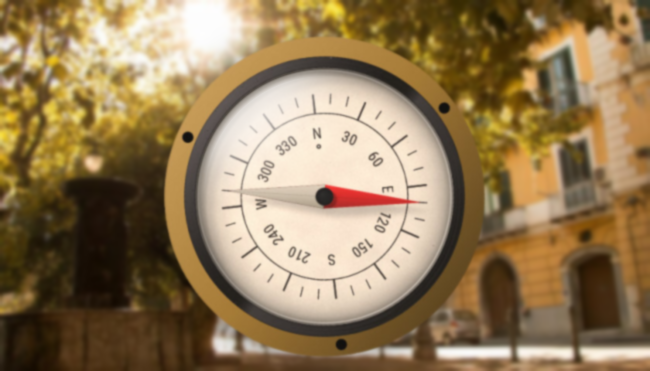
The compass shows 100 °
